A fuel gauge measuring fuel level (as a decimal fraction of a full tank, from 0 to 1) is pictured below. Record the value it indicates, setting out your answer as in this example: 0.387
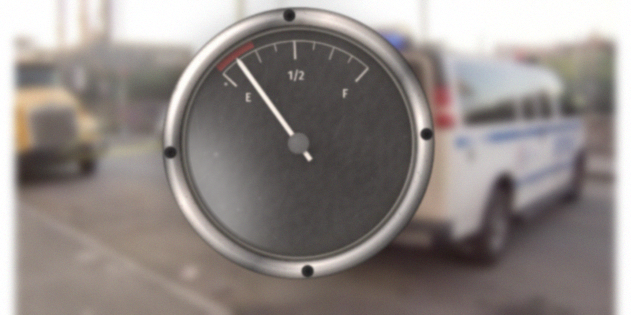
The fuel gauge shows 0.125
